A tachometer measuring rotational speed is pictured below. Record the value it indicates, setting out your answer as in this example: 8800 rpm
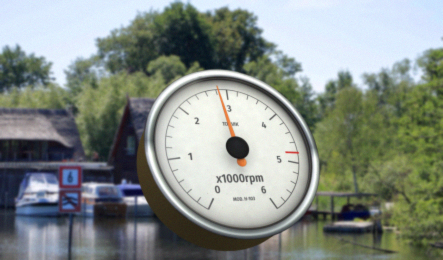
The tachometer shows 2800 rpm
